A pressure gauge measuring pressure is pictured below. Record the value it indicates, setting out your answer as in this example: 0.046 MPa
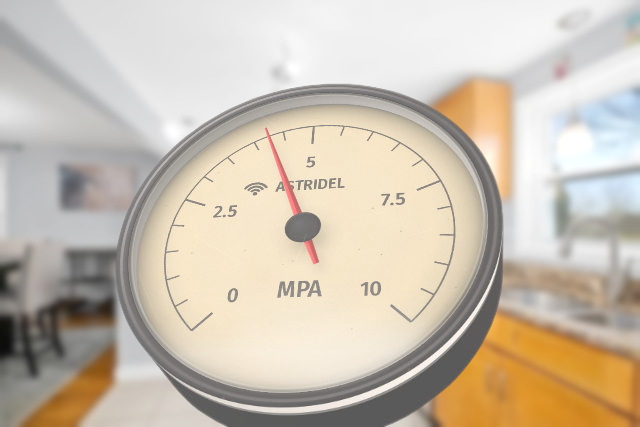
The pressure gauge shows 4.25 MPa
